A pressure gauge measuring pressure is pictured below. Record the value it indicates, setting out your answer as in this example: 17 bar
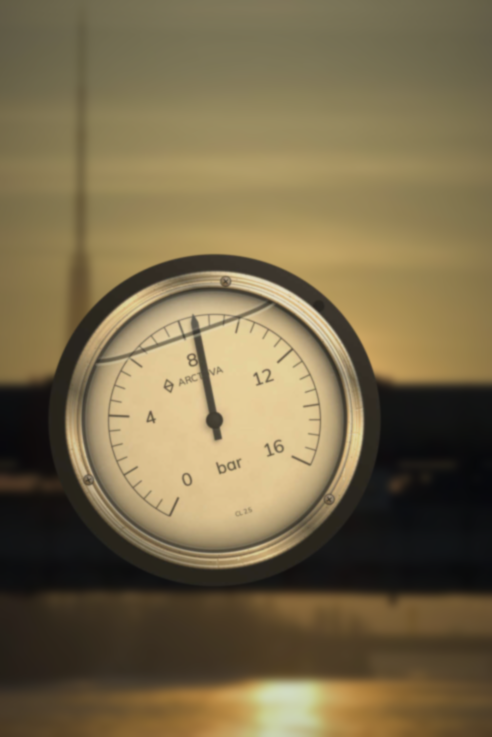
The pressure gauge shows 8.5 bar
